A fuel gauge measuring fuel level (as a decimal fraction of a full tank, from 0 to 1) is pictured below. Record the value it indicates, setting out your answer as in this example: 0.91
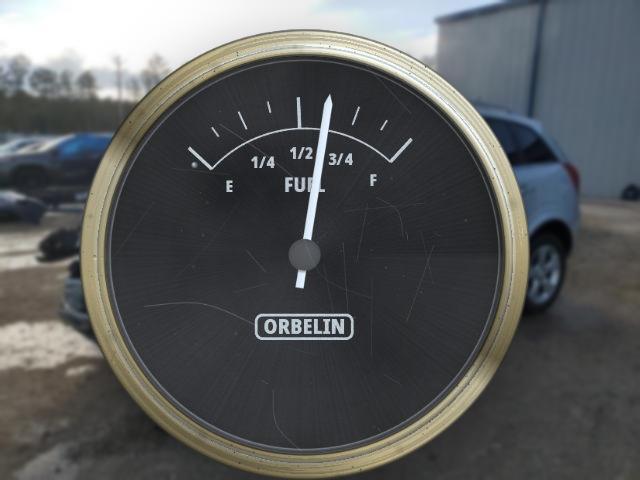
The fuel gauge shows 0.625
